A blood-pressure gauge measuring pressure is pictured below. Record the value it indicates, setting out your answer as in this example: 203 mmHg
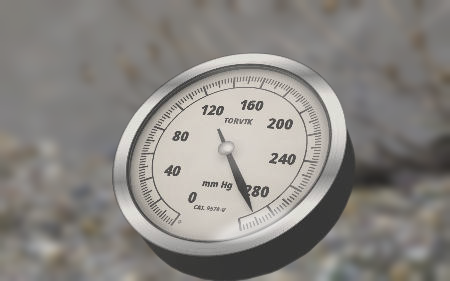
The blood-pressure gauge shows 290 mmHg
